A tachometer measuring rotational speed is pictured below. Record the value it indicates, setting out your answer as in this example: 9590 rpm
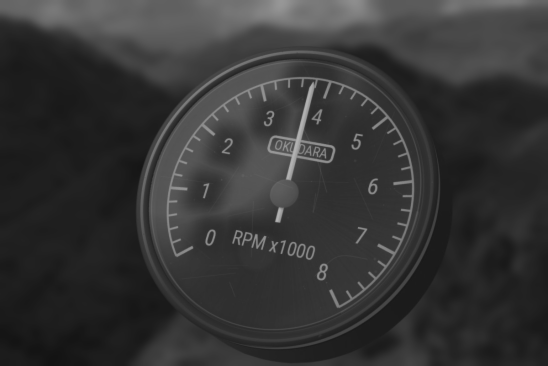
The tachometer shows 3800 rpm
